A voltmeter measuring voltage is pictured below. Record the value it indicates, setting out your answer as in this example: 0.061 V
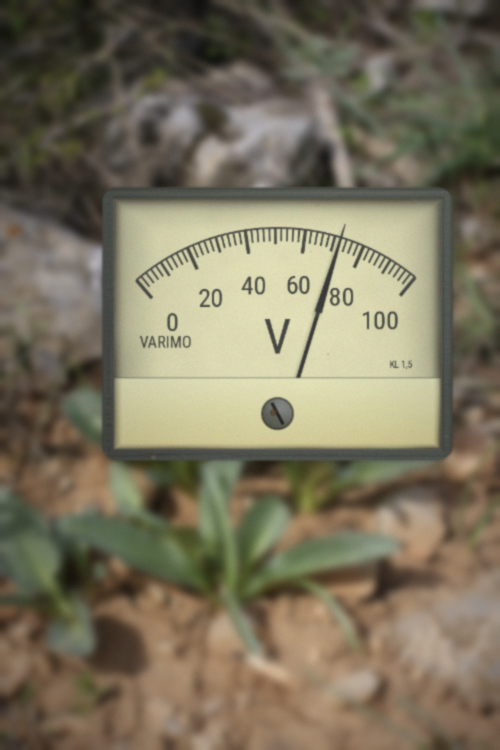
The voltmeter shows 72 V
